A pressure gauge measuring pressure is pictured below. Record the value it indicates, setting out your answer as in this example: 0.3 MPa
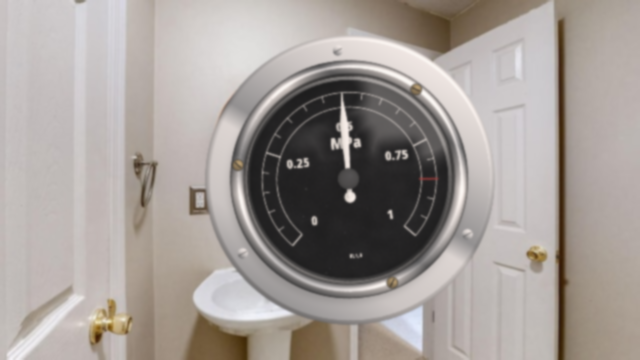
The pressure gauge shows 0.5 MPa
